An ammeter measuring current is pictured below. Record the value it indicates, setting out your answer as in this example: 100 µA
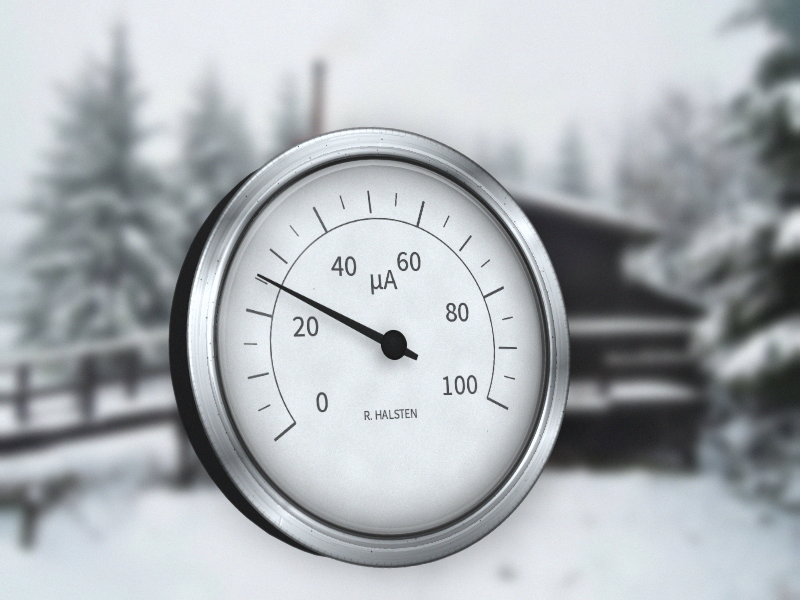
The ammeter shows 25 µA
